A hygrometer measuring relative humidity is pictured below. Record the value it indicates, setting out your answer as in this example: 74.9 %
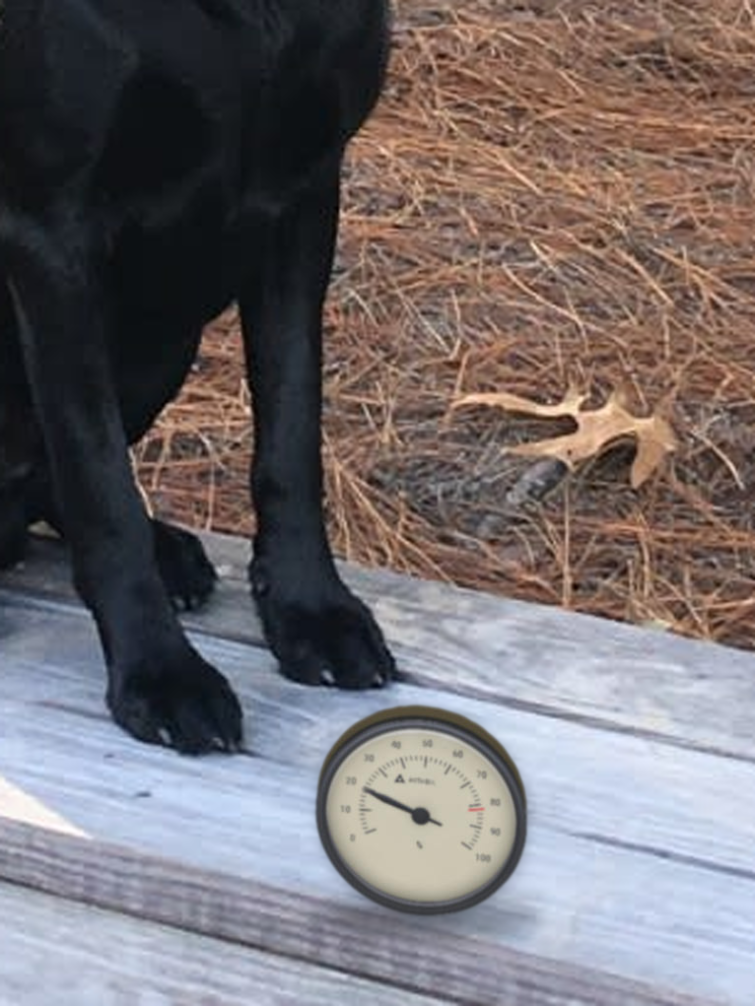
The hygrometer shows 20 %
